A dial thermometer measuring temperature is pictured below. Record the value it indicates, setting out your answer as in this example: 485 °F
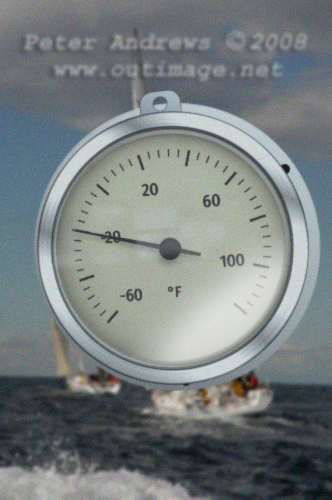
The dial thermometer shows -20 °F
